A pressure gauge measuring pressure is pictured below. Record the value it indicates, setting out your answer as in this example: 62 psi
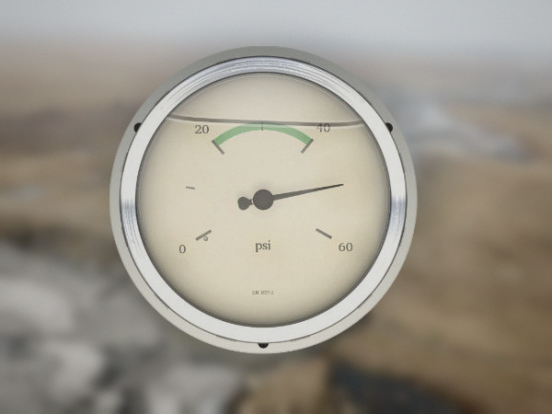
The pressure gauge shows 50 psi
